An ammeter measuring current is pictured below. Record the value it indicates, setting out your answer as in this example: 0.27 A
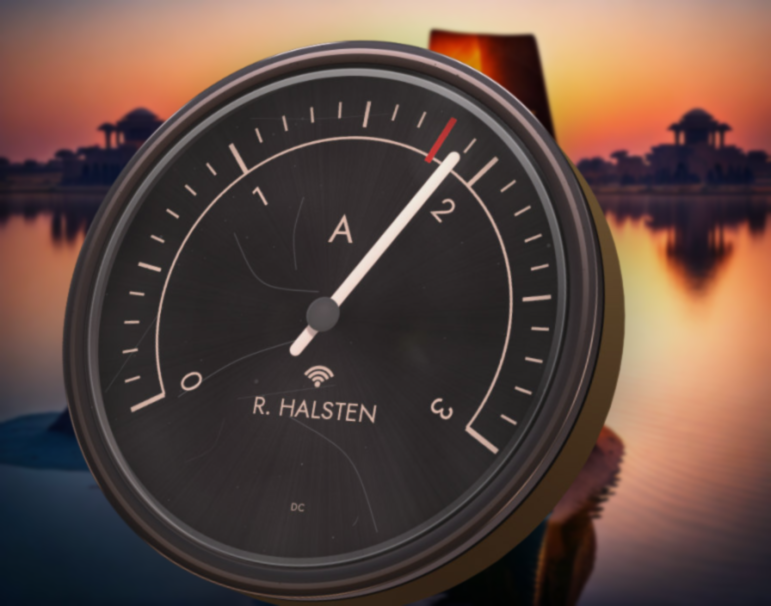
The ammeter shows 1.9 A
